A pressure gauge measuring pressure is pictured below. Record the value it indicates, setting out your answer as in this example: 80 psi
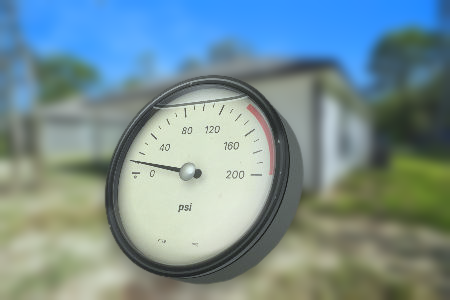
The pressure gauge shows 10 psi
